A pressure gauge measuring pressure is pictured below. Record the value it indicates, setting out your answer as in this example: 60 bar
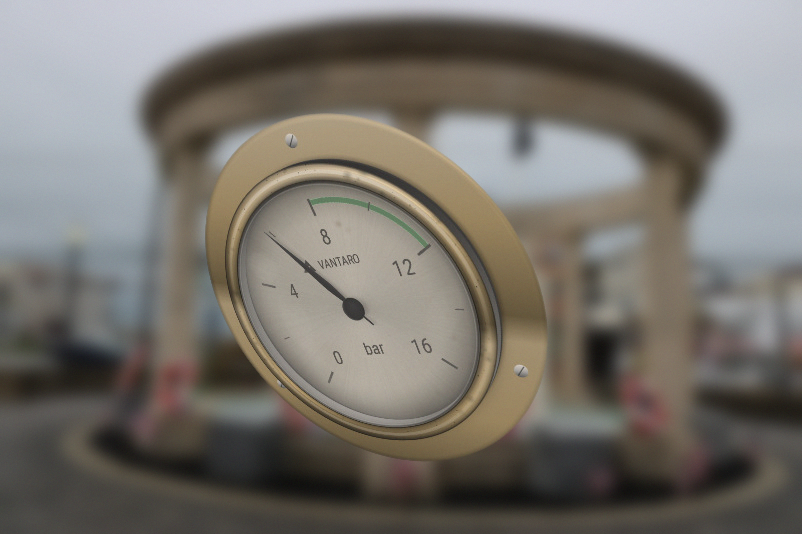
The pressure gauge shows 6 bar
